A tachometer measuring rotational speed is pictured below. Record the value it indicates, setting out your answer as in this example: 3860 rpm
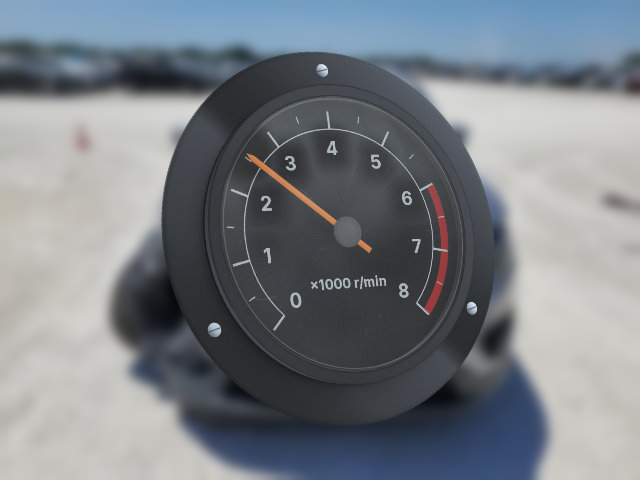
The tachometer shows 2500 rpm
